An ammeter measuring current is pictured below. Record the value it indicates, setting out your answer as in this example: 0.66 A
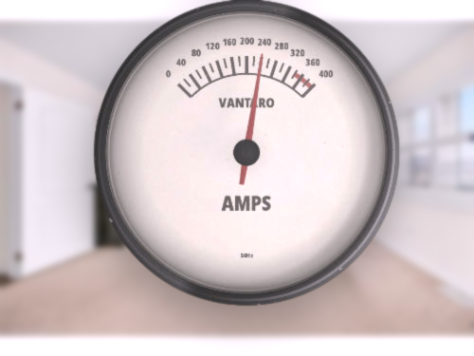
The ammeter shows 240 A
